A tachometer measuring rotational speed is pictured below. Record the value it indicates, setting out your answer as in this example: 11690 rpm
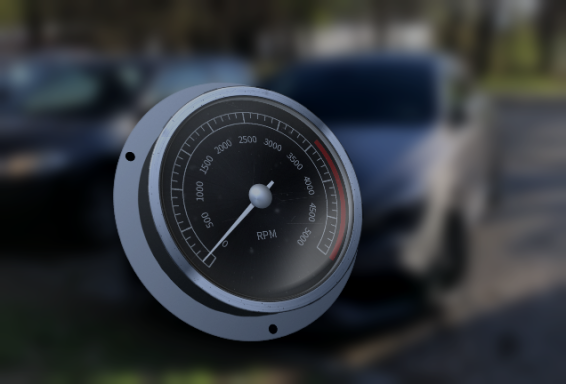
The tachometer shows 100 rpm
